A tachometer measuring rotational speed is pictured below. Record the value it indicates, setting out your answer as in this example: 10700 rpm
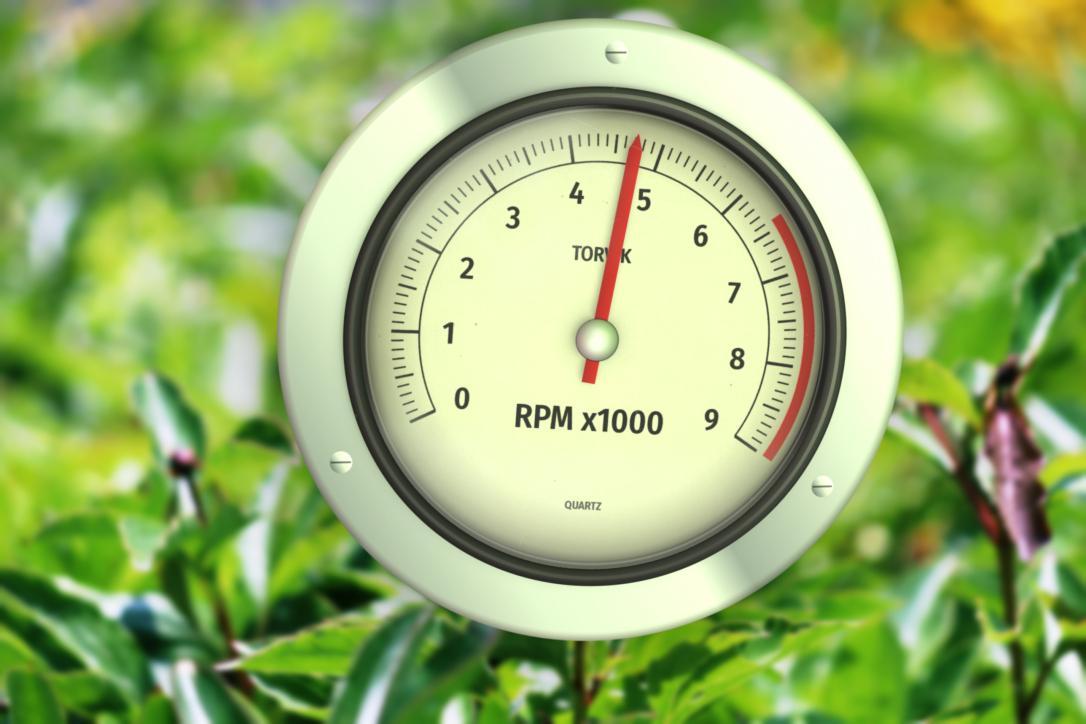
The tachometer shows 4700 rpm
